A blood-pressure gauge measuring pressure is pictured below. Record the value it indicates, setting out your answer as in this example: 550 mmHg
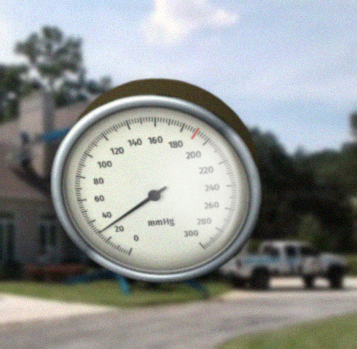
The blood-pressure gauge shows 30 mmHg
